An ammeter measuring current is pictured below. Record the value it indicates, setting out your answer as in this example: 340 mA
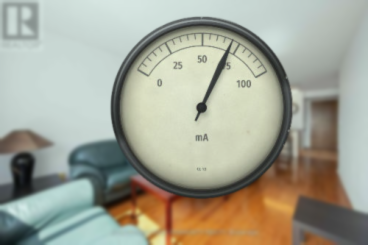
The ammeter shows 70 mA
